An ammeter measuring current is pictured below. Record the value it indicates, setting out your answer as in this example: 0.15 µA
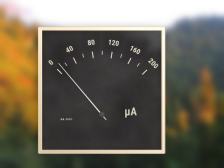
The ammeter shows 10 µA
